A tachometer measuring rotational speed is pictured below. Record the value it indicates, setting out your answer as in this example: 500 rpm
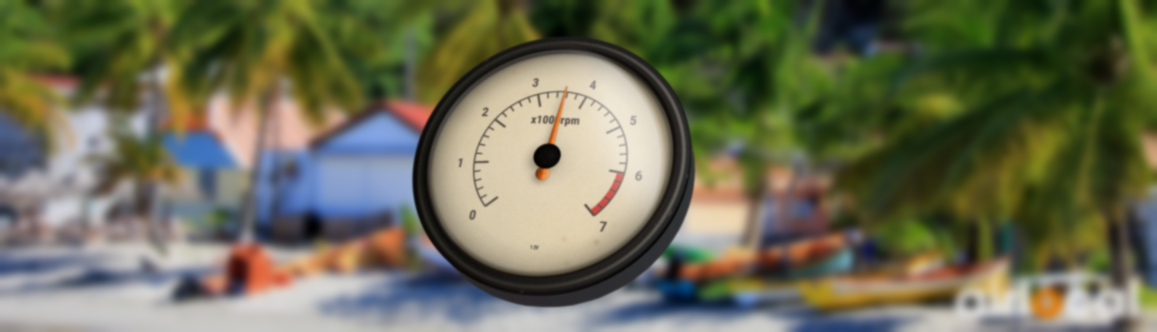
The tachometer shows 3600 rpm
